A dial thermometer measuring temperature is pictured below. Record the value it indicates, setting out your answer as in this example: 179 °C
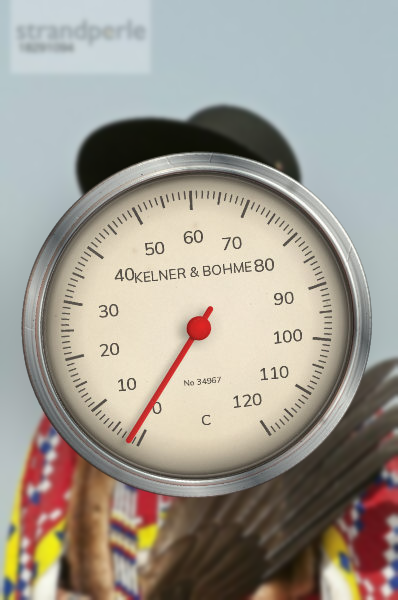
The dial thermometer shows 2 °C
